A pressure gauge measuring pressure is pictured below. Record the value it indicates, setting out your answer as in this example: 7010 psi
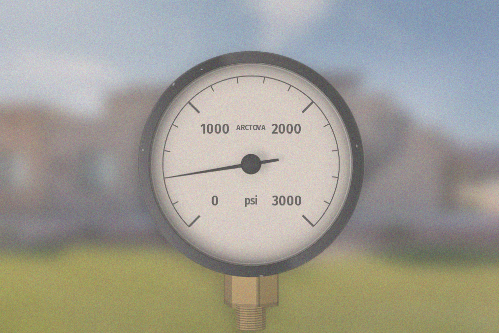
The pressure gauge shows 400 psi
